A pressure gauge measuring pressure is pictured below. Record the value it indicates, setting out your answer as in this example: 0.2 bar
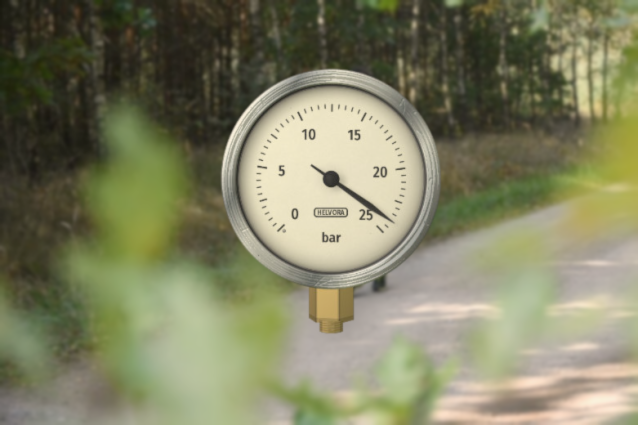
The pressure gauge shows 24 bar
